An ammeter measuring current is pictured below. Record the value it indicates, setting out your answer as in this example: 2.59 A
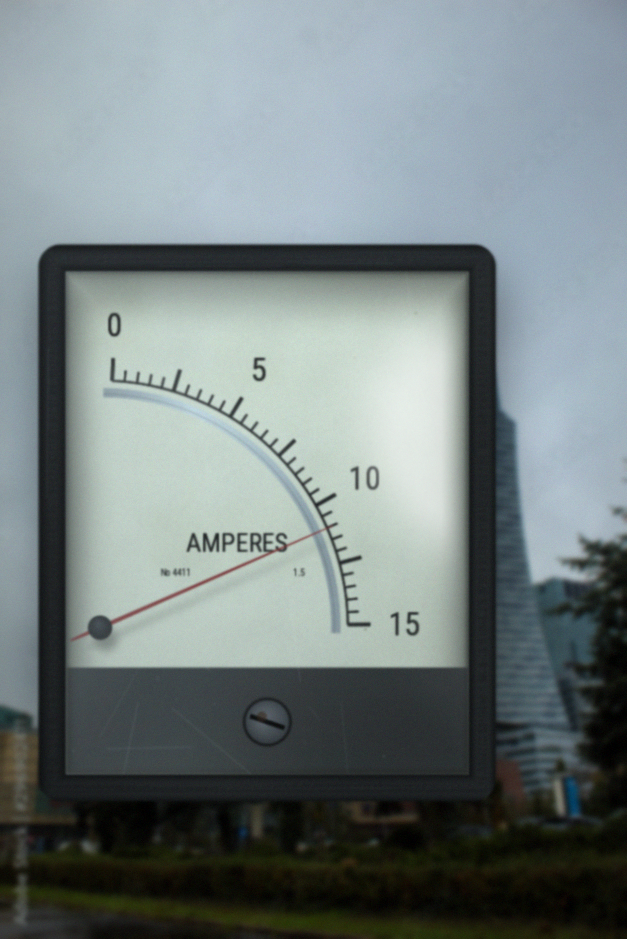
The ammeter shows 11 A
